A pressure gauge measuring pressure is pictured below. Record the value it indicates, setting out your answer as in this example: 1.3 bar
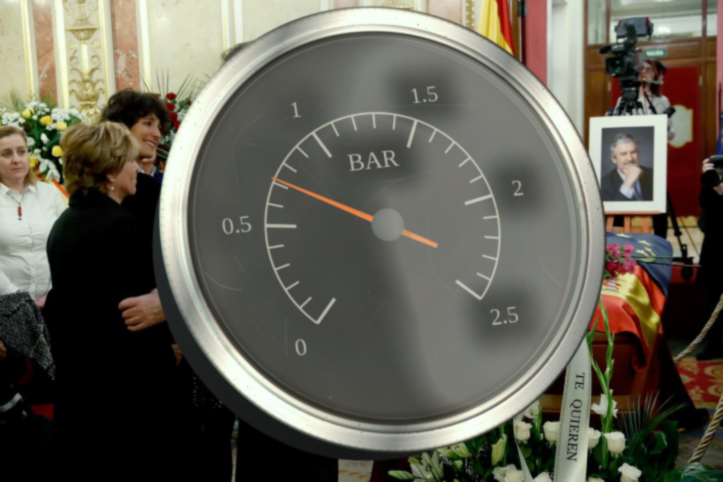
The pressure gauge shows 0.7 bar
